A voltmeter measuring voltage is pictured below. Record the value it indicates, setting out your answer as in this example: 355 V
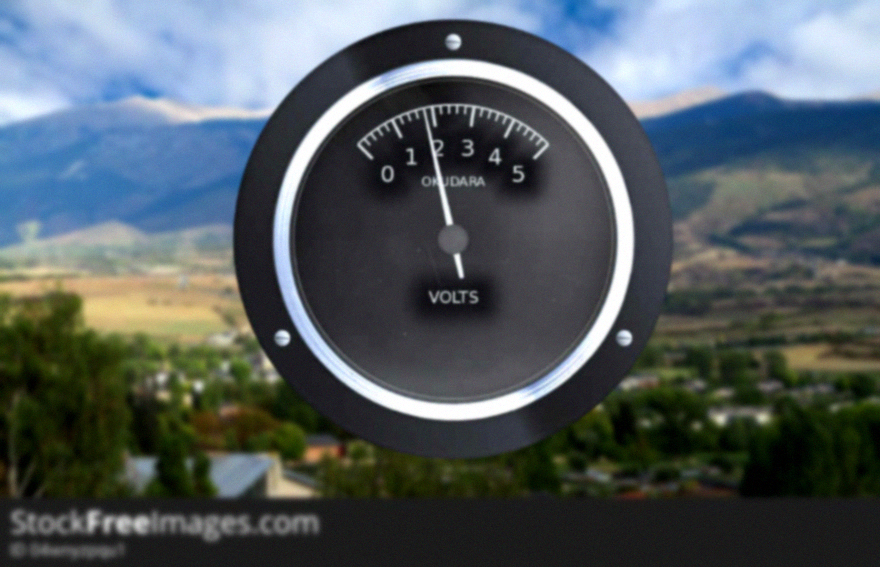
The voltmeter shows 1.8 V
